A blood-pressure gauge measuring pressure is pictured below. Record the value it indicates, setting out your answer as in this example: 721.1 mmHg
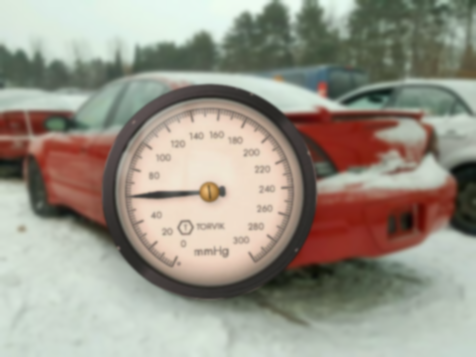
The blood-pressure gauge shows 60 mmHg
